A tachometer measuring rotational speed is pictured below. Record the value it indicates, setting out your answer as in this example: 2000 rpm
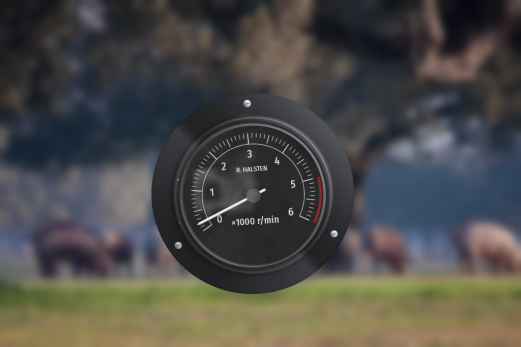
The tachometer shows 200 rpm
